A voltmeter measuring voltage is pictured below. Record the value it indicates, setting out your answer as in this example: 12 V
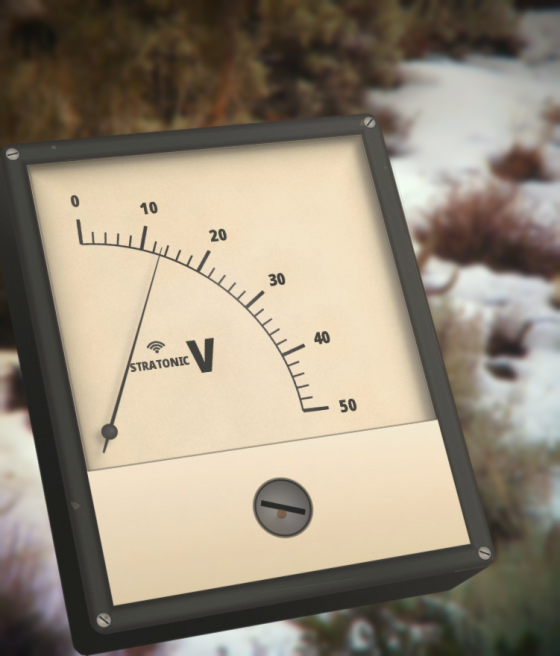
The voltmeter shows 13 V
